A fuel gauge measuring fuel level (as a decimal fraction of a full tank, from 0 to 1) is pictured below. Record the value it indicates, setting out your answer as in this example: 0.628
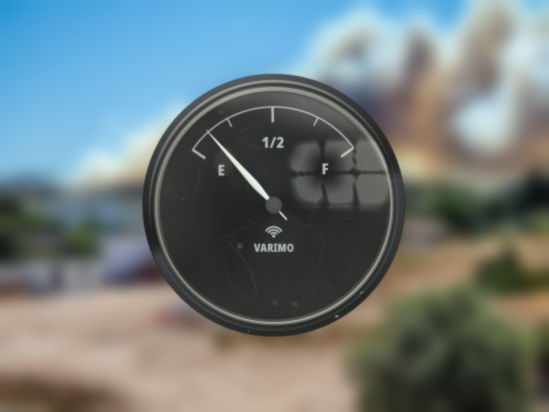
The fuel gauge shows 0.125
